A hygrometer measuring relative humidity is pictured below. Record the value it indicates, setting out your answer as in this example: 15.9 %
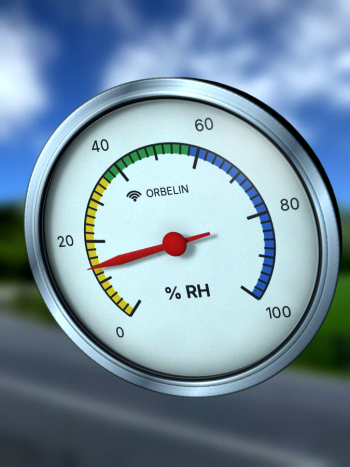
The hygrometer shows 14 %
